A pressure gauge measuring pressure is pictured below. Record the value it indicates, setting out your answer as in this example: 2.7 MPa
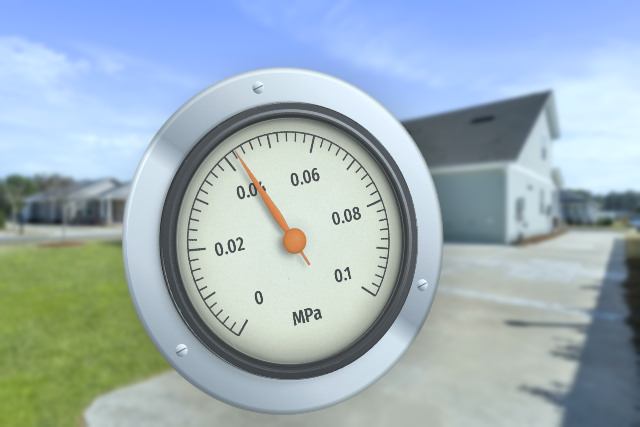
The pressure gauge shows 0.042 MPa
